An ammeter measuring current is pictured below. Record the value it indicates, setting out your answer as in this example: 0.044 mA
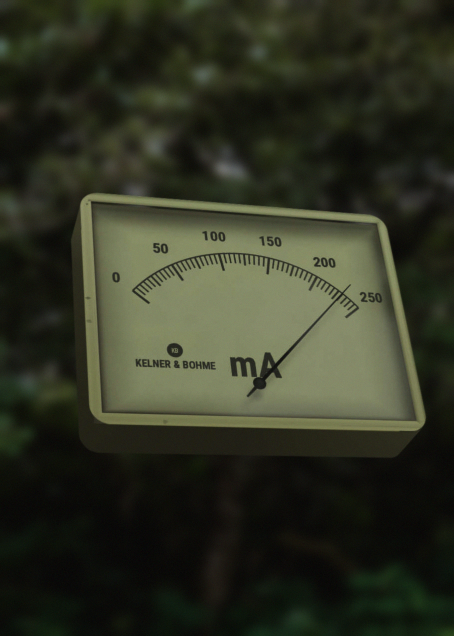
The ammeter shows 230 mA
